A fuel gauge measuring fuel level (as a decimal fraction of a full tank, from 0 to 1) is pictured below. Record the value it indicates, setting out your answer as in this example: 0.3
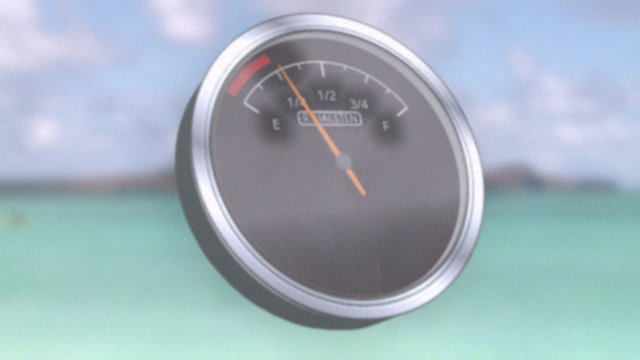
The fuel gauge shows 0.25
